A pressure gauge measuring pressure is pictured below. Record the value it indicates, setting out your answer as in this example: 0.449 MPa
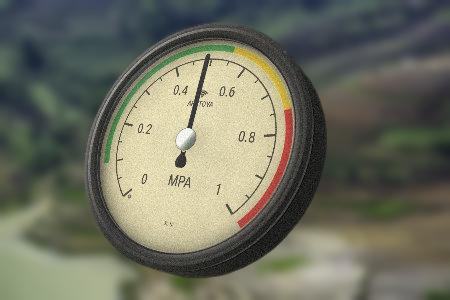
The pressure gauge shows 0.5 MPa
